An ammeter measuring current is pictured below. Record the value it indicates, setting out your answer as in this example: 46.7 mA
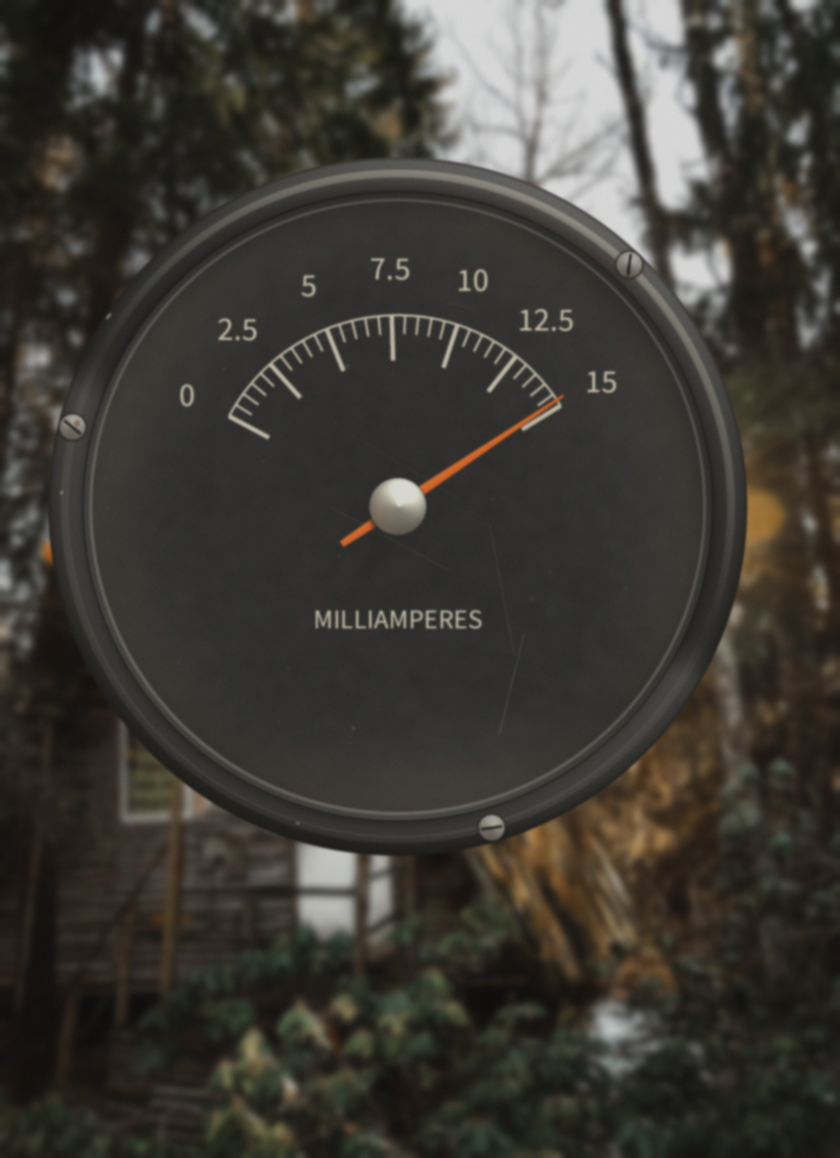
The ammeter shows 14.75 mA
